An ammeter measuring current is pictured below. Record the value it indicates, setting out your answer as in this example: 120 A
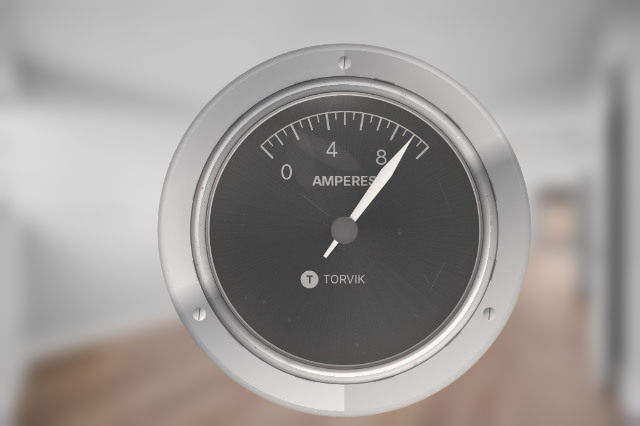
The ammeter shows 9 A
